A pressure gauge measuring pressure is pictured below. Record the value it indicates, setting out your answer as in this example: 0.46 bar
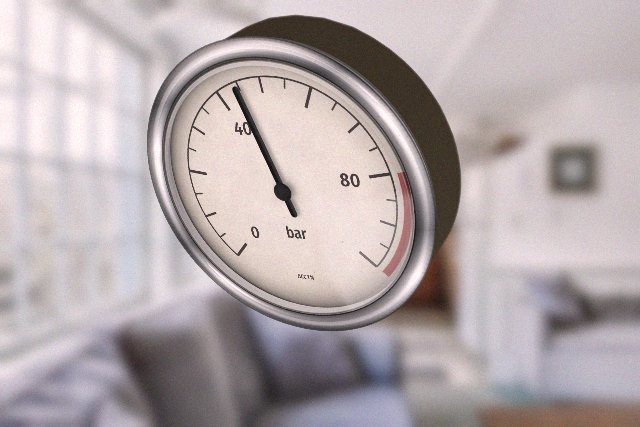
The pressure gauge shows 45 bar
